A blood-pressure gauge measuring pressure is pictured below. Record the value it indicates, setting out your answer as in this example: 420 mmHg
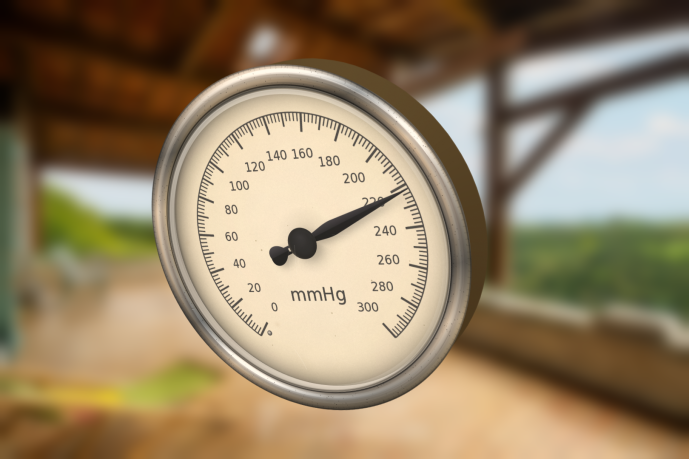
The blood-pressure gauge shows 222 mmHg
